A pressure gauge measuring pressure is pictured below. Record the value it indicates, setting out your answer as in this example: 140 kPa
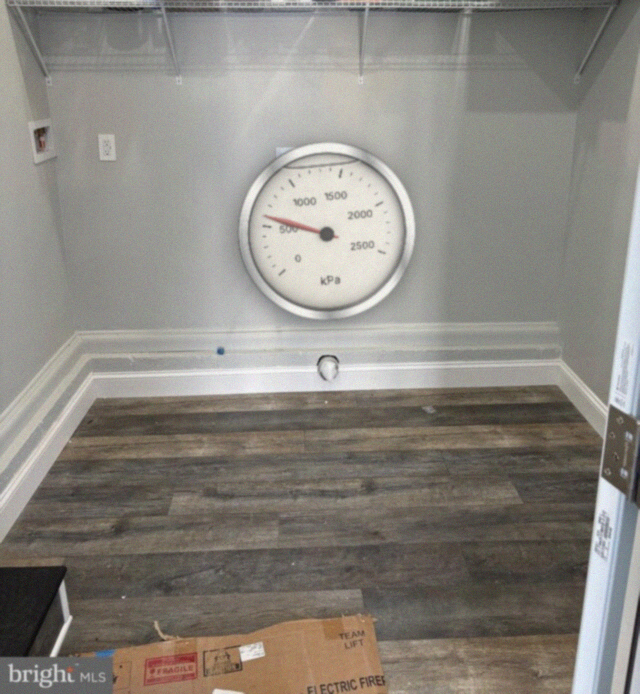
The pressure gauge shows 600 kPa
